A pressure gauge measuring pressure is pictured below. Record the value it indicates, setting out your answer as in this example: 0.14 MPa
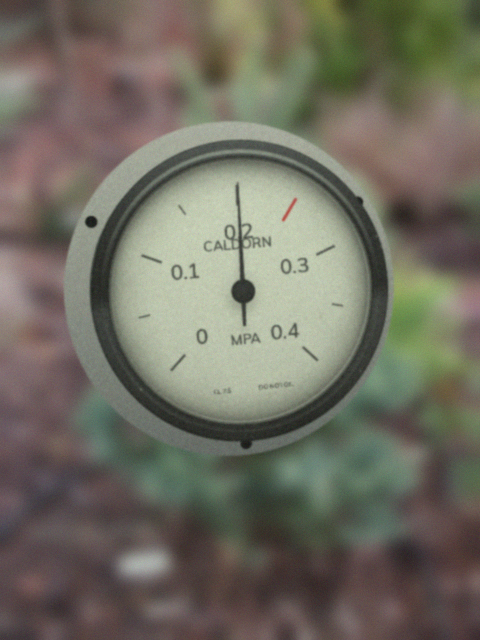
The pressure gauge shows 0.2 MPa
